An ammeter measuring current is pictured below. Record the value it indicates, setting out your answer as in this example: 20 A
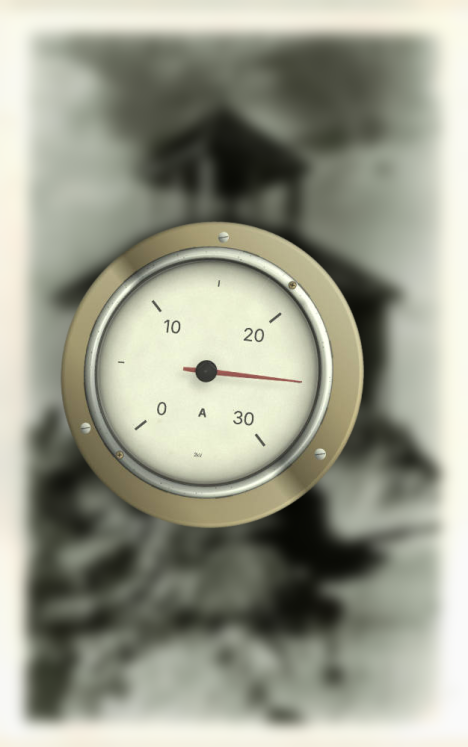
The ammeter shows 25 A
